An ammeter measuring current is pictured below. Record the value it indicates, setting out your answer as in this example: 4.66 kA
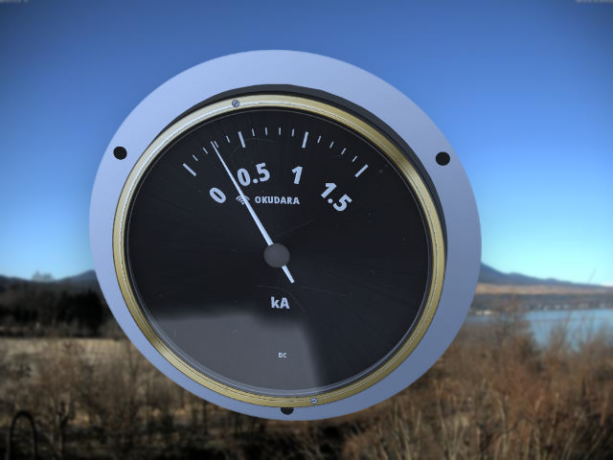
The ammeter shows 0.3 kA
